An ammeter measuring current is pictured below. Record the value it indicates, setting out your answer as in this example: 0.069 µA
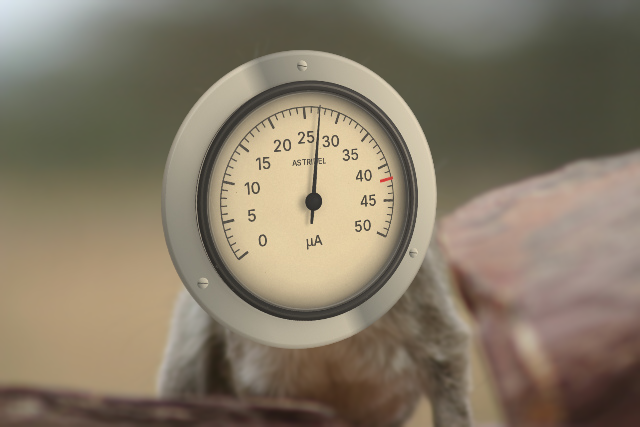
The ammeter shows 27 µA
